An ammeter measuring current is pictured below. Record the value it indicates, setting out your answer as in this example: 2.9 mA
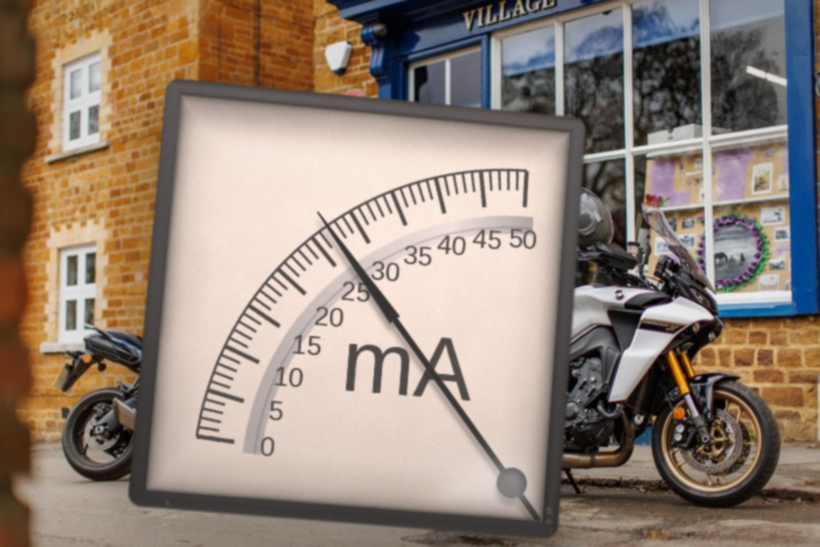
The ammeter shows 27 mA
